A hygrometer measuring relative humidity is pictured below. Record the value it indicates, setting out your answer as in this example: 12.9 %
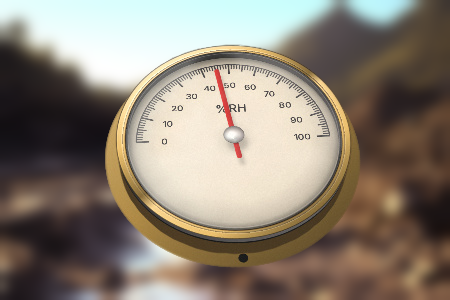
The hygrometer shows 45 %
